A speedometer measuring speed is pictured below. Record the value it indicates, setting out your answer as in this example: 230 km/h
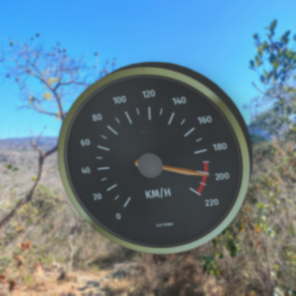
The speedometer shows 200 km/h
